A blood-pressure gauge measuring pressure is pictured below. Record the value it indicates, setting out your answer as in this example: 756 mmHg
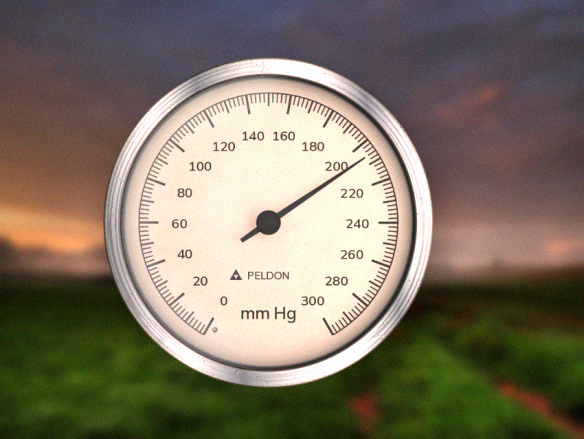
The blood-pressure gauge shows 206 mmHg
